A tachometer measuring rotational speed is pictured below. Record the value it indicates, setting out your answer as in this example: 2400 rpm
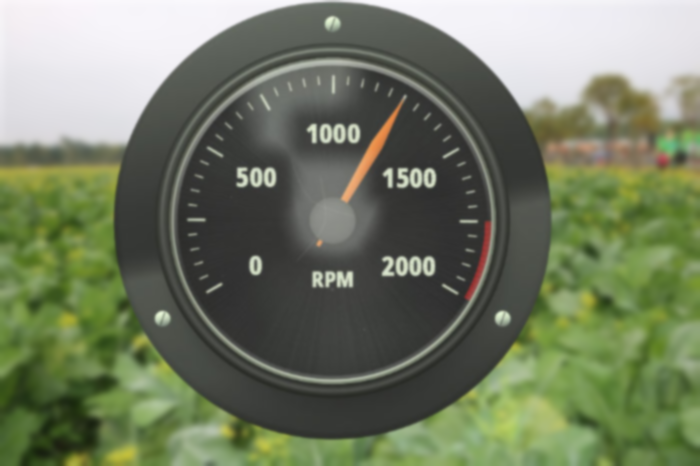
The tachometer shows 1250 rpm
